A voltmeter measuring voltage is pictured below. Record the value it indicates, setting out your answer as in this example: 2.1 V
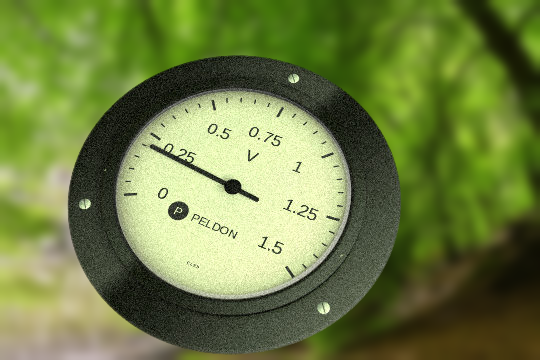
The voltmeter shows 0.2 V
